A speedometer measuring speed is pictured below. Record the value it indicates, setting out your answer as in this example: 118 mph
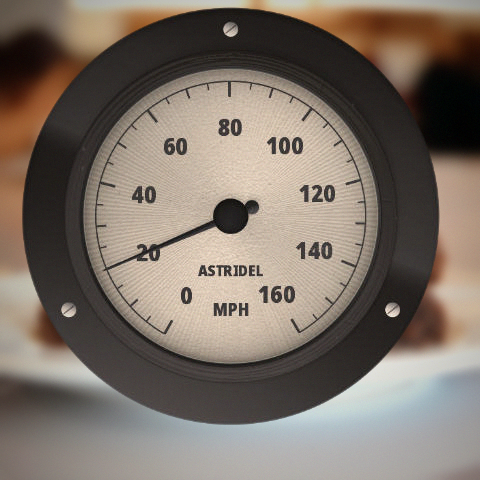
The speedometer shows 20 mph
